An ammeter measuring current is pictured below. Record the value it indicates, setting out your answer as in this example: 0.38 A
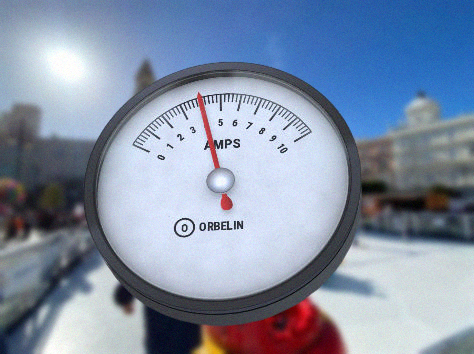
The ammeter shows 4 A
